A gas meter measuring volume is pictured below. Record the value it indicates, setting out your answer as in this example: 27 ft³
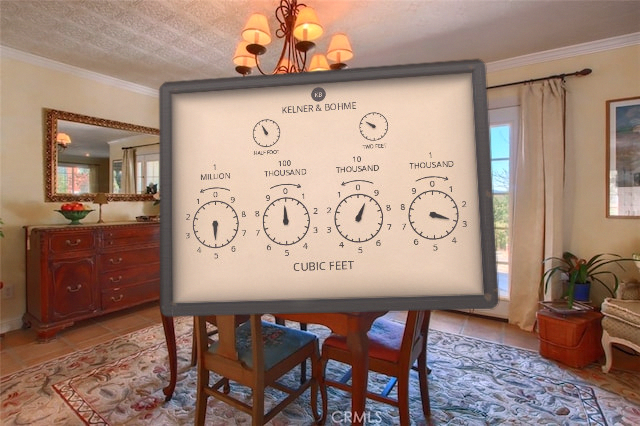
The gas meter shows 499300 ft³
